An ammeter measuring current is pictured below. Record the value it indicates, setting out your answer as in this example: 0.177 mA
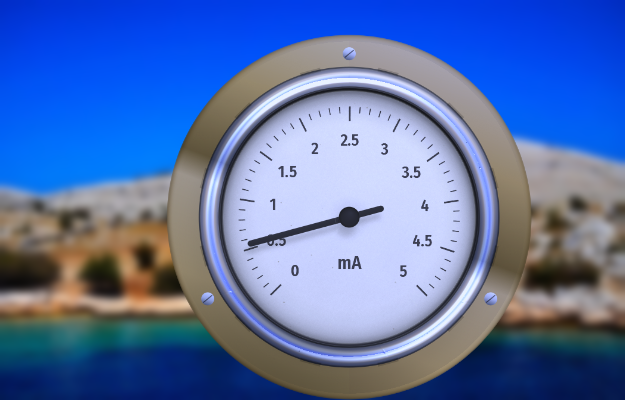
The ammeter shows 0.55 mA
